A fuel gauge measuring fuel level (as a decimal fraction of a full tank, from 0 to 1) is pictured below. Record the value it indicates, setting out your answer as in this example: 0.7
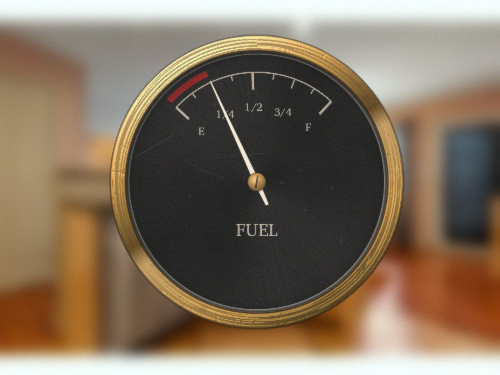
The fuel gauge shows 0.25
